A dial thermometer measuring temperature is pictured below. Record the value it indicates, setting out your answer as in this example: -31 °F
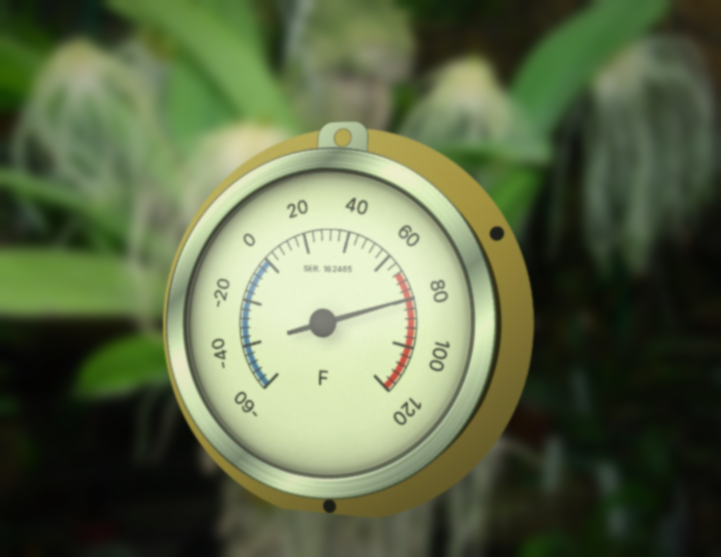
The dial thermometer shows 80 °F
